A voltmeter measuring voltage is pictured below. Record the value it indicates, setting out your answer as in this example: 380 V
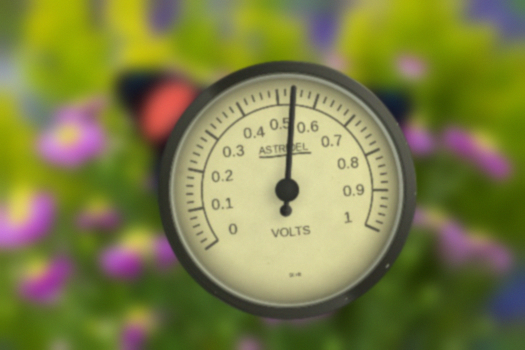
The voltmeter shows 0.54 V
